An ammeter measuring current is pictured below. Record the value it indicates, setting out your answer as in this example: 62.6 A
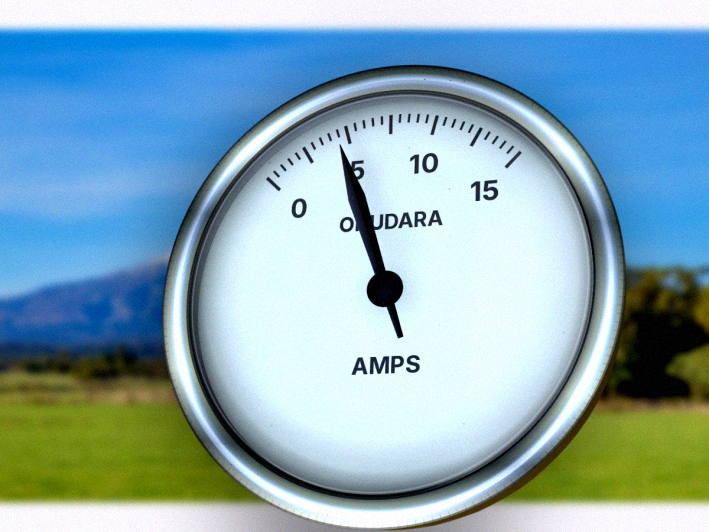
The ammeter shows 4.5 A
